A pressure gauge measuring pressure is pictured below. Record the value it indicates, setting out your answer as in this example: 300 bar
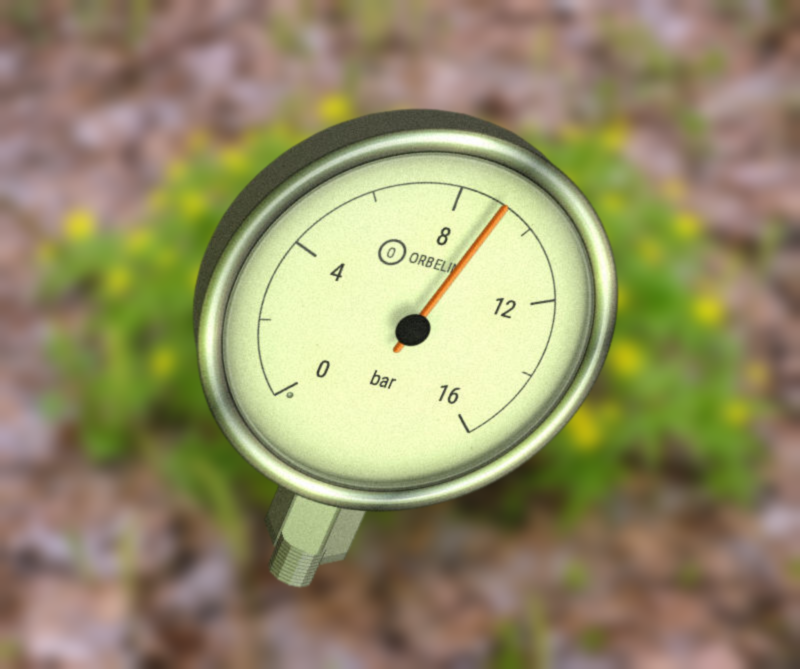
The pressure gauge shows 9 bar
